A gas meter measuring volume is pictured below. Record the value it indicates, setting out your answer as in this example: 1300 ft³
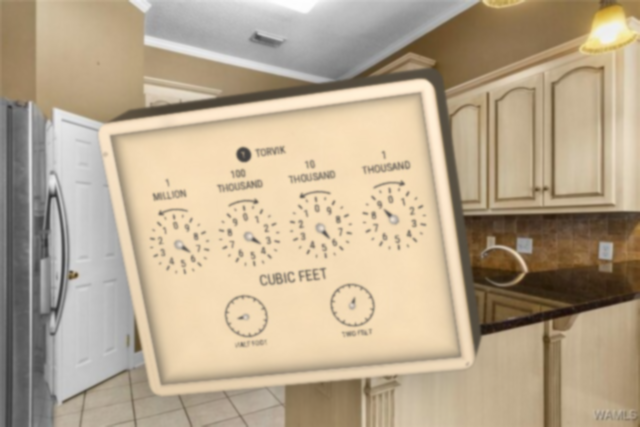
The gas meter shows 635900 ft³
